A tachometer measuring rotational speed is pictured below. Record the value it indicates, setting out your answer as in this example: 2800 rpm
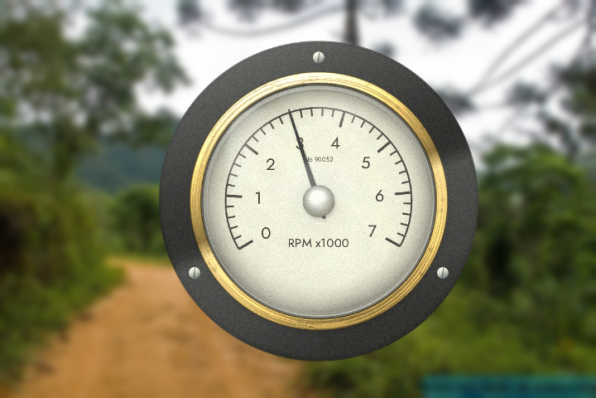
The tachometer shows 3000 rpm
